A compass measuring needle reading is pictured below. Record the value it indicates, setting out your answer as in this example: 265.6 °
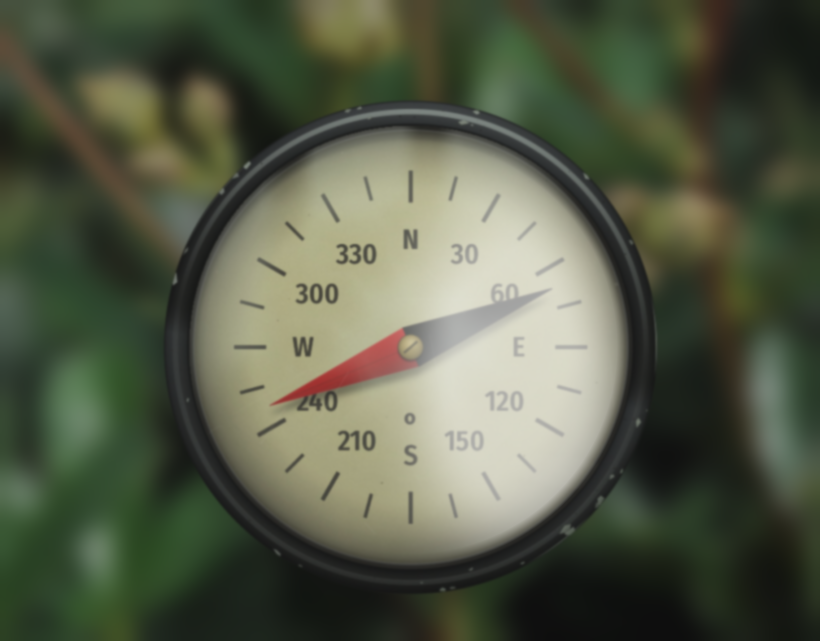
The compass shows 247.5 °
